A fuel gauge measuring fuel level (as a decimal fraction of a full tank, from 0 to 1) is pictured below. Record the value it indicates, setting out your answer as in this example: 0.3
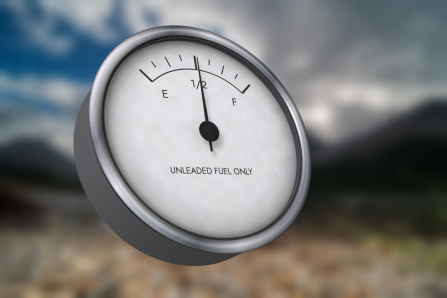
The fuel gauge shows 0.5
